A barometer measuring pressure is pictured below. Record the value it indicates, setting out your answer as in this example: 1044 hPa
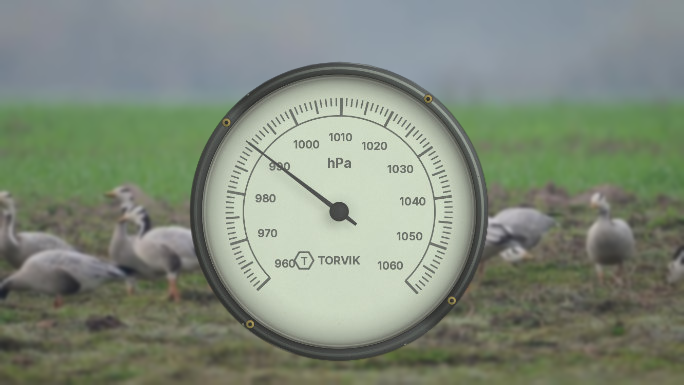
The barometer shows 990 hPa
